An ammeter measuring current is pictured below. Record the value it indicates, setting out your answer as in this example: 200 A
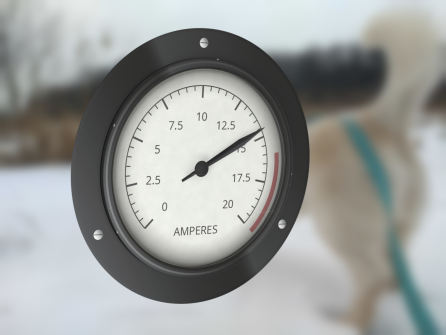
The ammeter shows 14.5 A
